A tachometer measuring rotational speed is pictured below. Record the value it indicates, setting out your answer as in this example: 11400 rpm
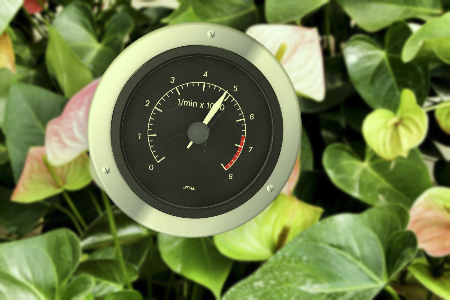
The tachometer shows 4800 rpm
